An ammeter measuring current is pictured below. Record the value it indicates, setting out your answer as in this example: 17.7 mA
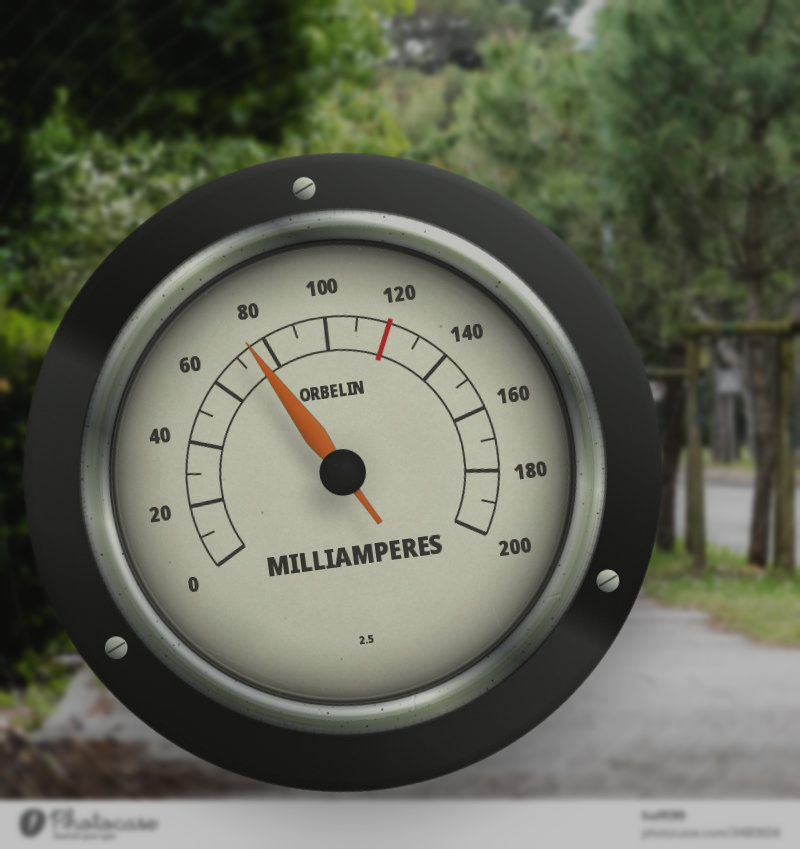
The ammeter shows 75 mA
